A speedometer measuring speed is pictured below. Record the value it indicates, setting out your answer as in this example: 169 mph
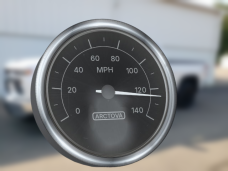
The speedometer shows 125 mph
